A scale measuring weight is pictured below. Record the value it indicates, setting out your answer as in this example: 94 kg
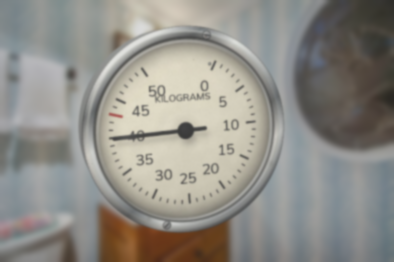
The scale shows 40 kg
